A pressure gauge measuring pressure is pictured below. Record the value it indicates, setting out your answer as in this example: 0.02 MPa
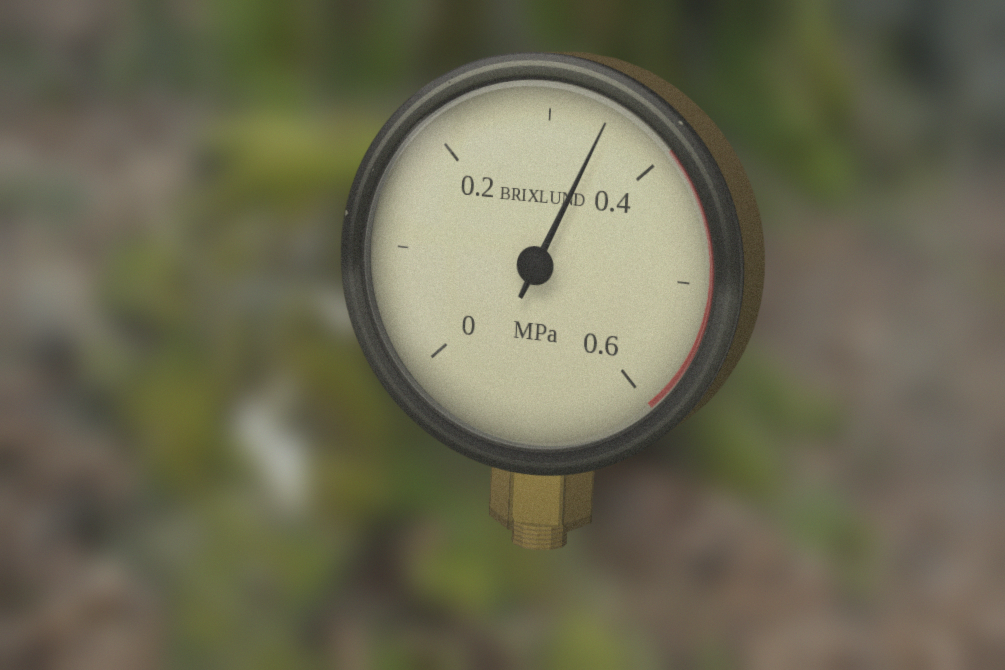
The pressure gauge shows 0.35 MPa
